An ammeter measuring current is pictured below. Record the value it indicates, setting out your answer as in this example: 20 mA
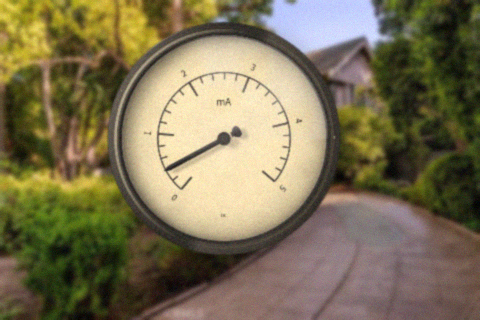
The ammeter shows 0.4 mA
